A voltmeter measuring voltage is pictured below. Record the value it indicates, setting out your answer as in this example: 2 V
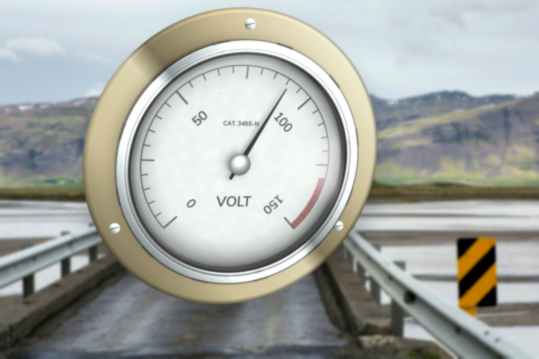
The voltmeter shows 90 V
